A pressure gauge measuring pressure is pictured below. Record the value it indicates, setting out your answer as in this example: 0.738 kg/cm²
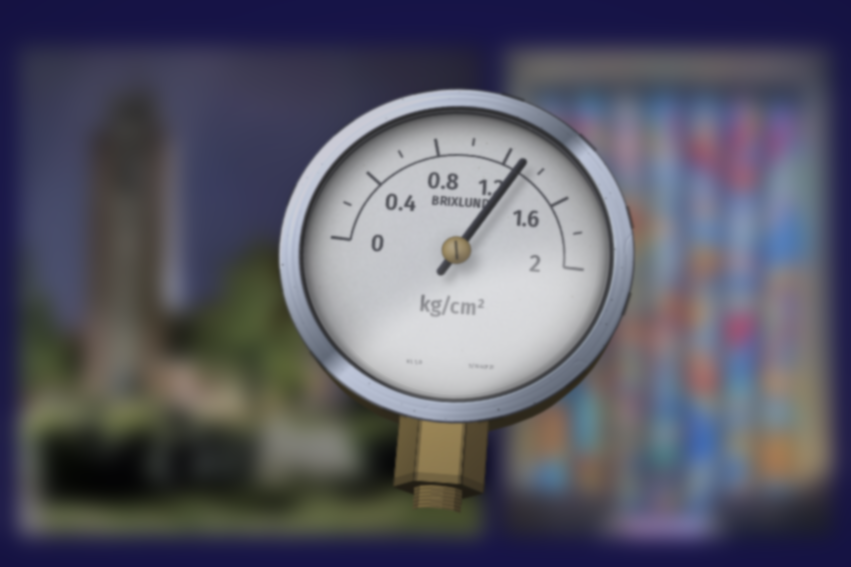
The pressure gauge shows 1.3 kg/cm²
